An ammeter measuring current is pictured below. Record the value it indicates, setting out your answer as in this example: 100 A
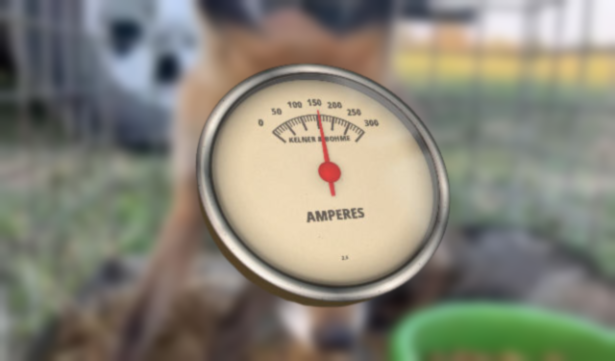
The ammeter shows 150 A
